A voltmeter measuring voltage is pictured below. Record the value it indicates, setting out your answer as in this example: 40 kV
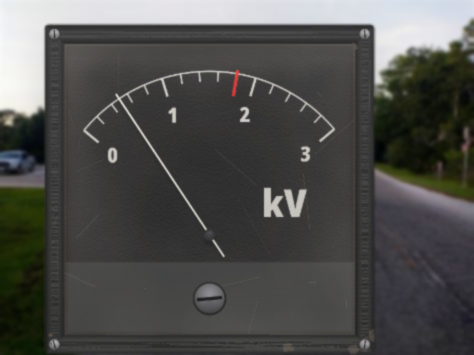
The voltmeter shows 0.5 kV
